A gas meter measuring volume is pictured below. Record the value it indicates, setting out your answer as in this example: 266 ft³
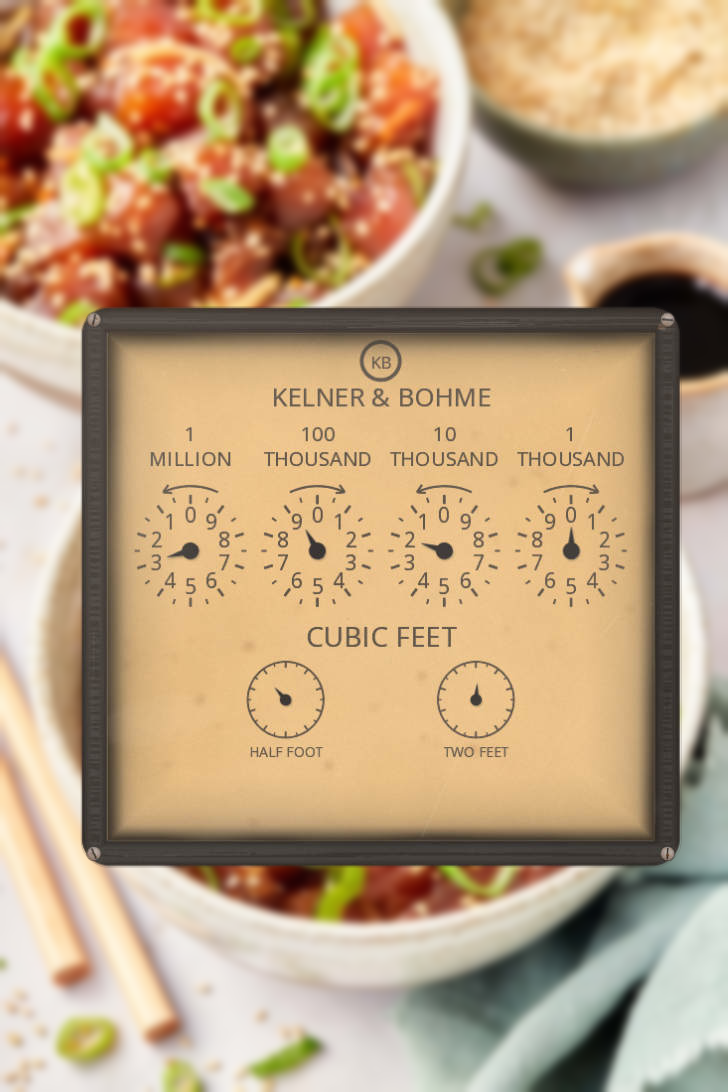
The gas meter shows 292000 ft³
